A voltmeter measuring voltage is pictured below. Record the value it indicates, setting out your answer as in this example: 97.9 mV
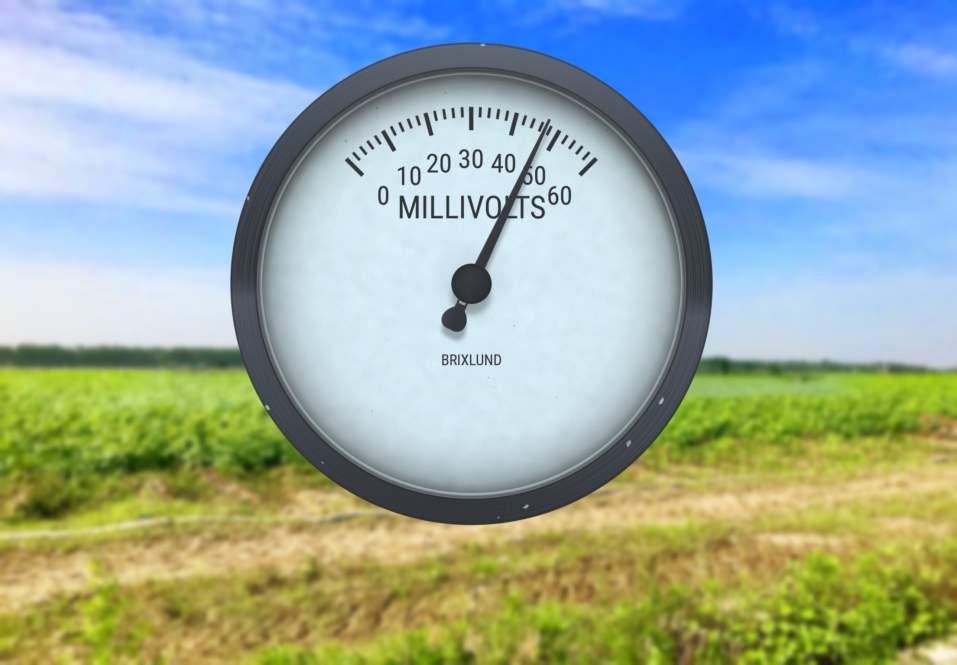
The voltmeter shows 47 mV
